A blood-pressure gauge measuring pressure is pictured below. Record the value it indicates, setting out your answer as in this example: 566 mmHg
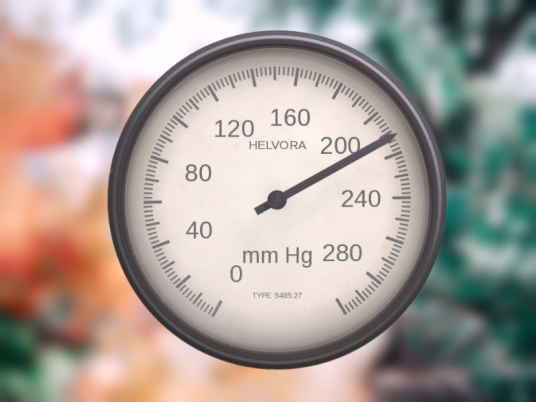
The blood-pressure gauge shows 212 mmHg
